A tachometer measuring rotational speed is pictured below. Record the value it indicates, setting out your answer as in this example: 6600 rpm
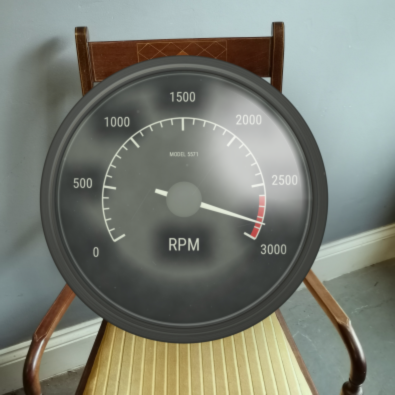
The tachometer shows 2850 rpm
